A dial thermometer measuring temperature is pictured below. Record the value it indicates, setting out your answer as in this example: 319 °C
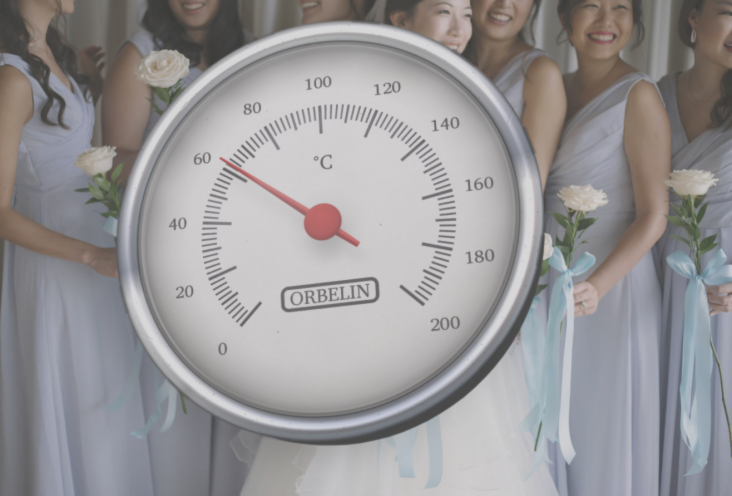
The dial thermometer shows 62 °C
